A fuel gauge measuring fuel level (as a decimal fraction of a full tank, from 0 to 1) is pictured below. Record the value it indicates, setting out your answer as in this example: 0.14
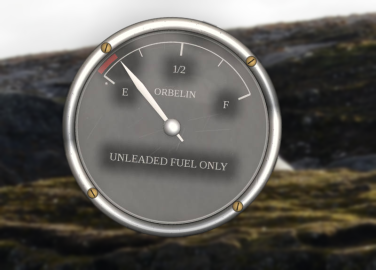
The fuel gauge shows 0.125
